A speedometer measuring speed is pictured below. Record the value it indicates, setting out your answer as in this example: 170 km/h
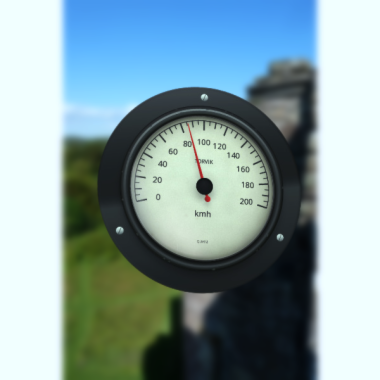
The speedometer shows 85 km/h
